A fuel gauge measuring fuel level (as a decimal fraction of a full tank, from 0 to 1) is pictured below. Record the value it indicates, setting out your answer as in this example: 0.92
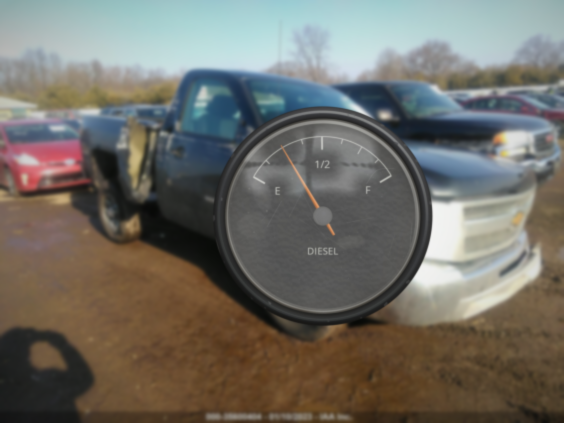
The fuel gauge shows 0.25
